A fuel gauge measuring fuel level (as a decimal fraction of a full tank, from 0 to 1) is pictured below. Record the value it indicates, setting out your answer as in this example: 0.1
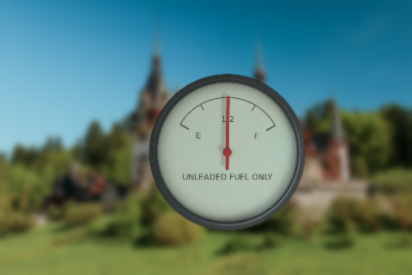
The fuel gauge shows 0.5
